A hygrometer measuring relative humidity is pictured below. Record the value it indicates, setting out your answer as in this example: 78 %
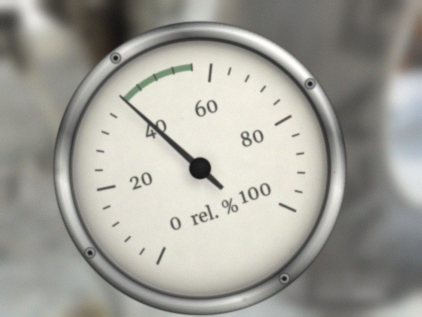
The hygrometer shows 40 %
